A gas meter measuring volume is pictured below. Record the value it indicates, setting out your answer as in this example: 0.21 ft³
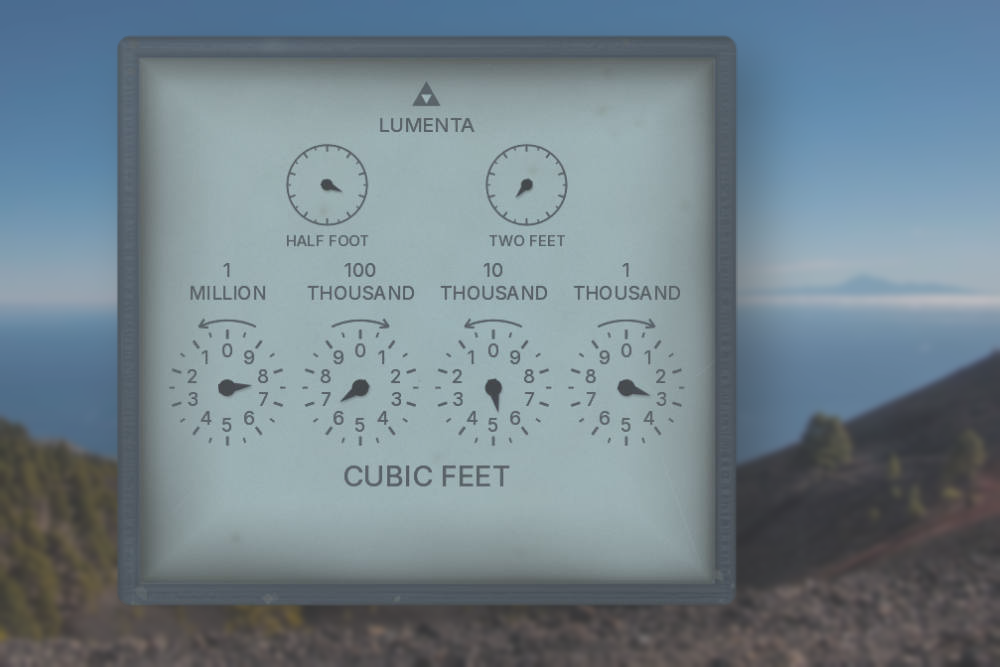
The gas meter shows 765300 ft³
